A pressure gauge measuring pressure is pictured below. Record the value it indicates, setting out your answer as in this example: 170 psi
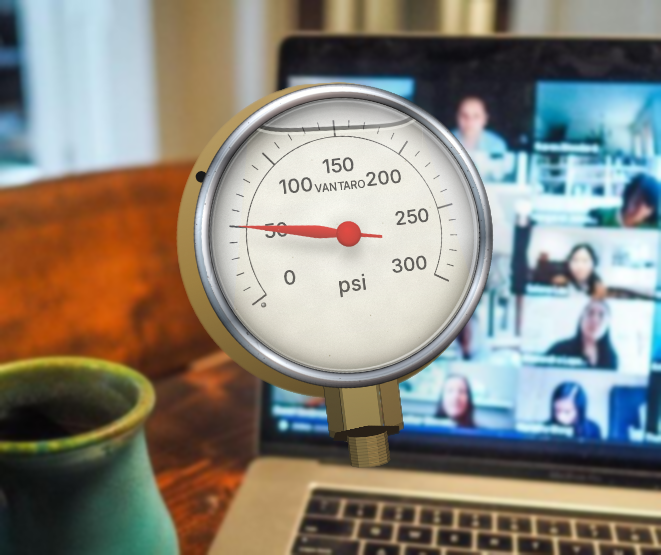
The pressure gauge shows 50 psi
